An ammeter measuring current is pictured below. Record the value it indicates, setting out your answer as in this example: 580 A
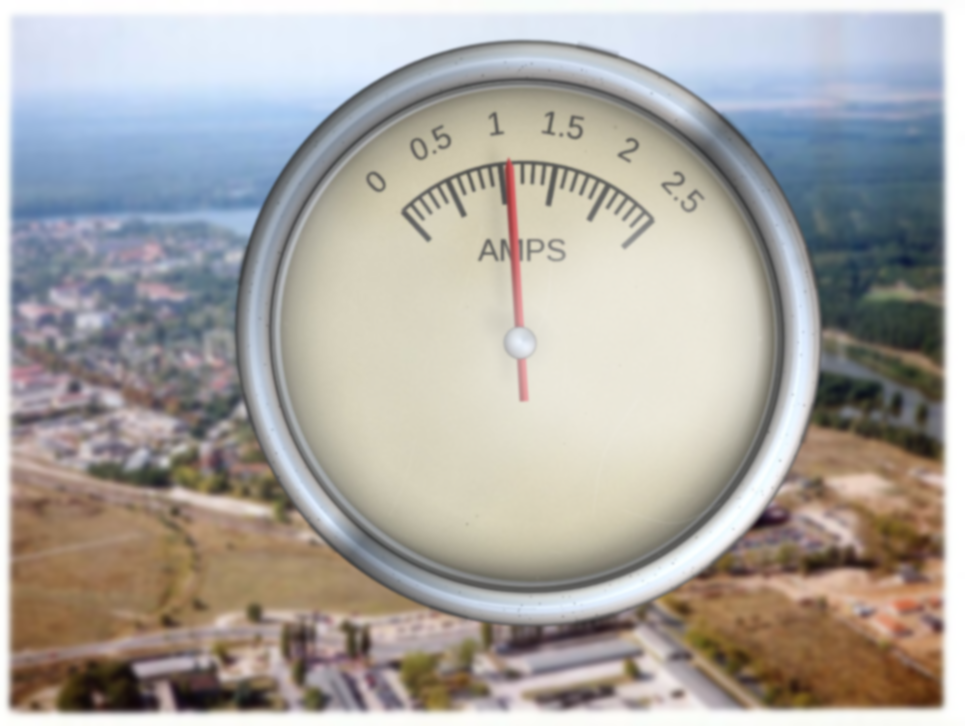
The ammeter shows 1.1 A
